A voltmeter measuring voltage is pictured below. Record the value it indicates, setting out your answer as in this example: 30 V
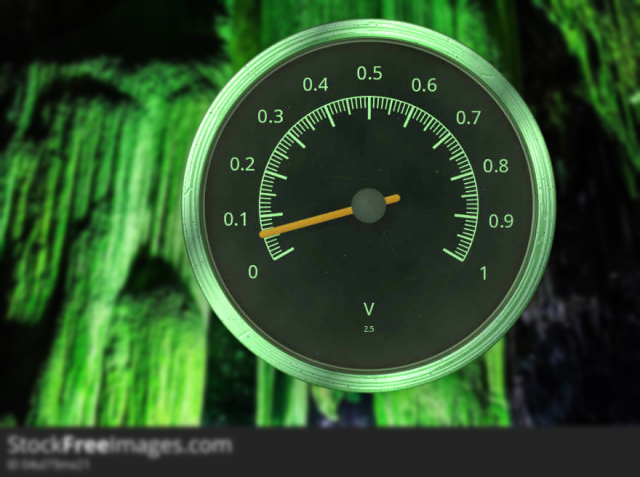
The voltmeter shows 0.06 V
